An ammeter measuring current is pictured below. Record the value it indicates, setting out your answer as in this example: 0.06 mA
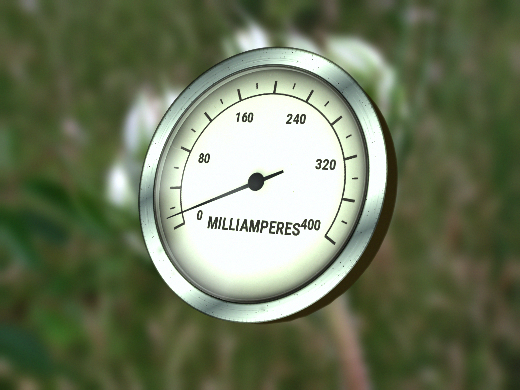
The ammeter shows 10 mA
